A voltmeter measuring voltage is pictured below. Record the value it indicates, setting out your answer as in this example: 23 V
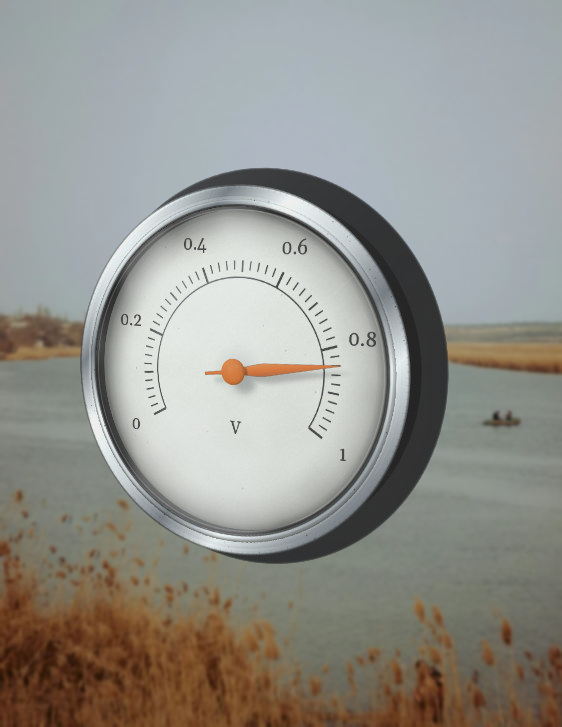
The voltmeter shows 0.84 V
